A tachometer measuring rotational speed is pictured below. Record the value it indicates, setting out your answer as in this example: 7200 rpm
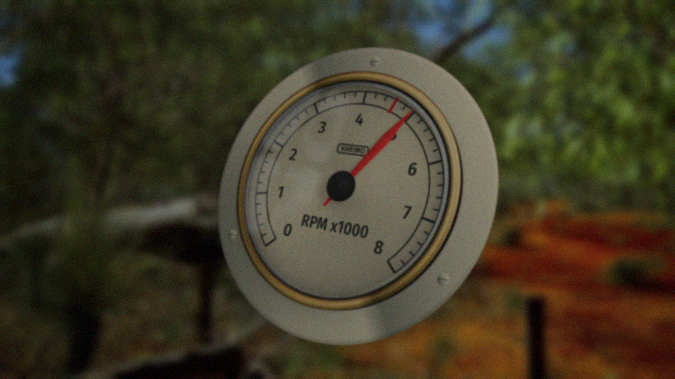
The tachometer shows 5000 rpm
